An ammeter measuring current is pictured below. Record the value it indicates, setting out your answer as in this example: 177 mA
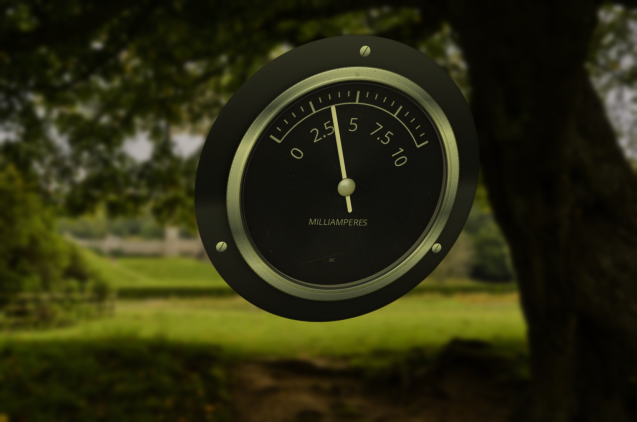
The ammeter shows 3.5 mA
